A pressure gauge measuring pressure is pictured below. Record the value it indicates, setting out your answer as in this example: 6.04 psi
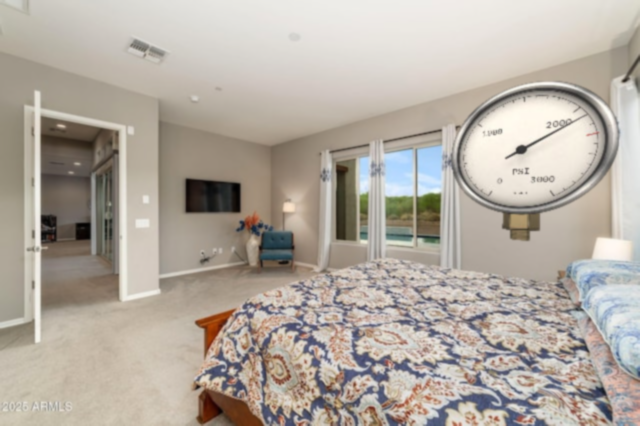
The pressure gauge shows 2100 psi
